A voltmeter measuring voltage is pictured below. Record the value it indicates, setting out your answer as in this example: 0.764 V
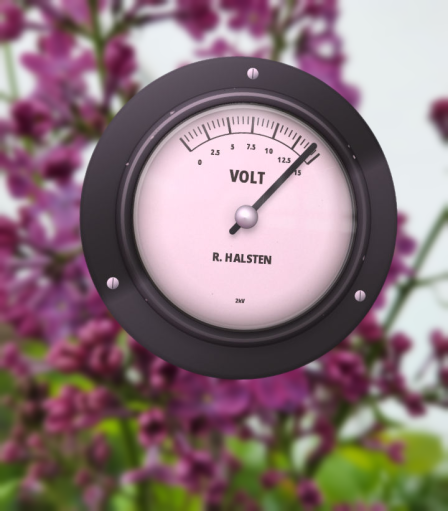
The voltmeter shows 14 V
